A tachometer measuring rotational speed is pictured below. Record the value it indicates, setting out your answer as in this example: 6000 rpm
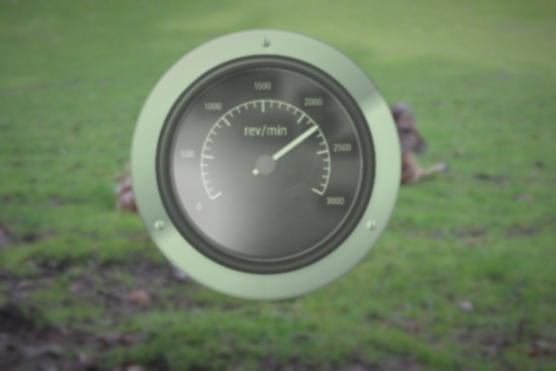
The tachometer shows 2200 rpm
